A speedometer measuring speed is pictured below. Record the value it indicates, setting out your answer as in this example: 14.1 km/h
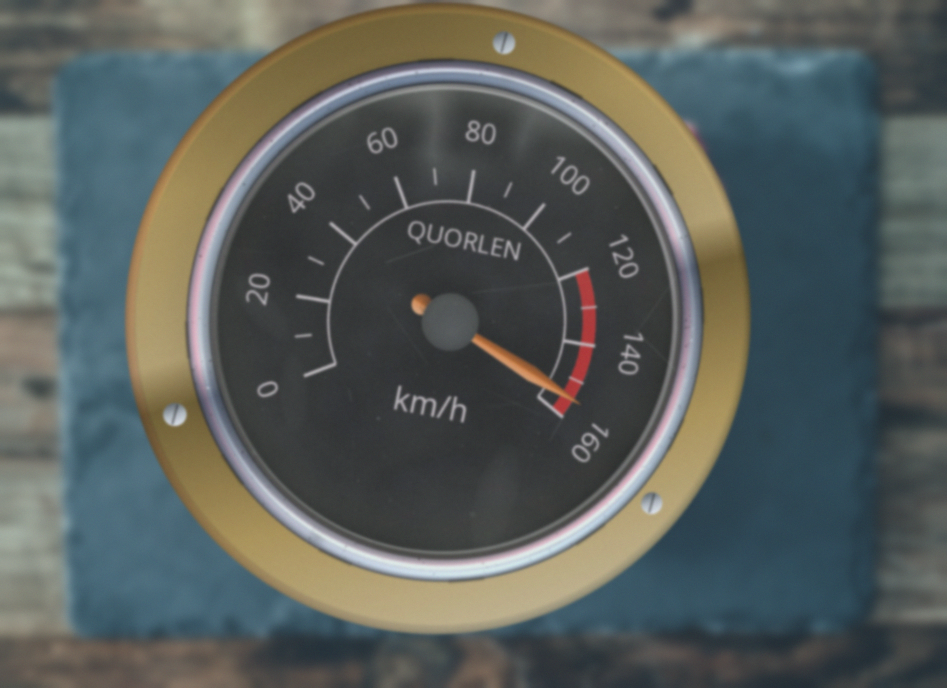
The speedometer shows 155 km/h
